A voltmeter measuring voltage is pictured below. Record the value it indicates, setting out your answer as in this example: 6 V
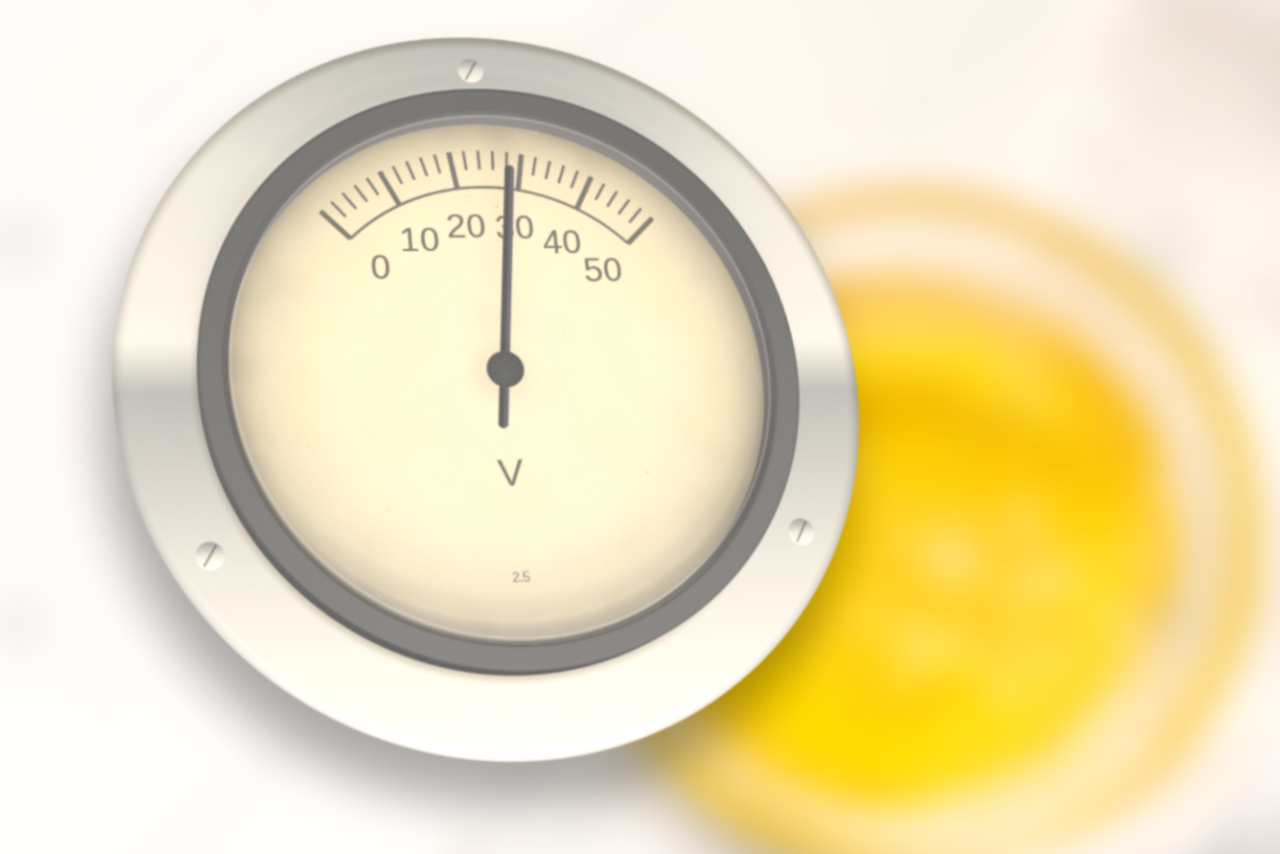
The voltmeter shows 28 V
